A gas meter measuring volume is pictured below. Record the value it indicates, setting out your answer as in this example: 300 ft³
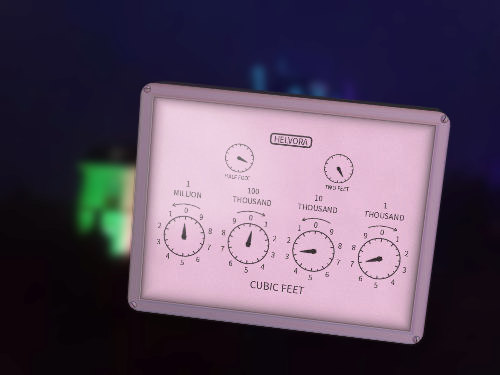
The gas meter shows 2700 ft³
